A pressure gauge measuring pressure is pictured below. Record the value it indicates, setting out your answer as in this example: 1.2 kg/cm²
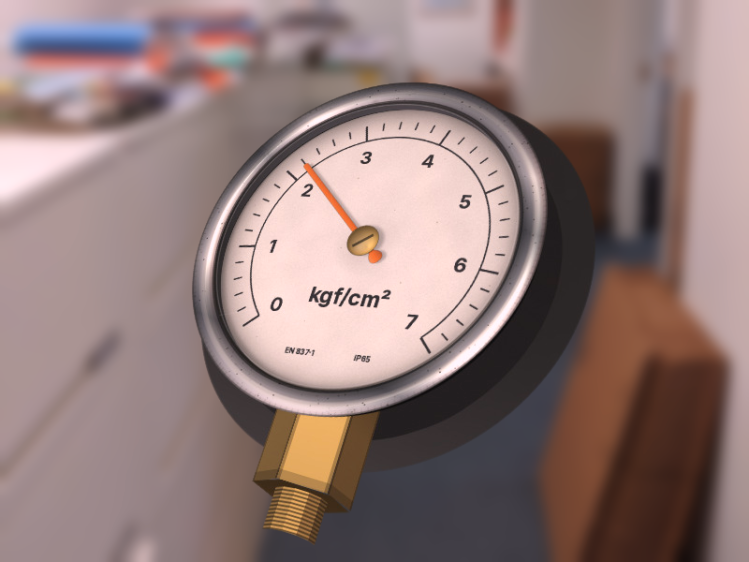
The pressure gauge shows 2.2 kg/cm²
